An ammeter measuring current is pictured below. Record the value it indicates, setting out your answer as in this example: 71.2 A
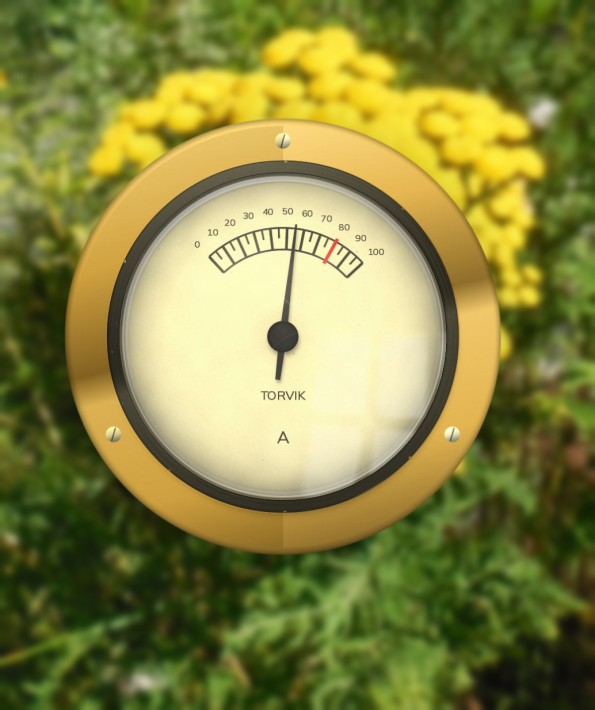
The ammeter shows 55 A
